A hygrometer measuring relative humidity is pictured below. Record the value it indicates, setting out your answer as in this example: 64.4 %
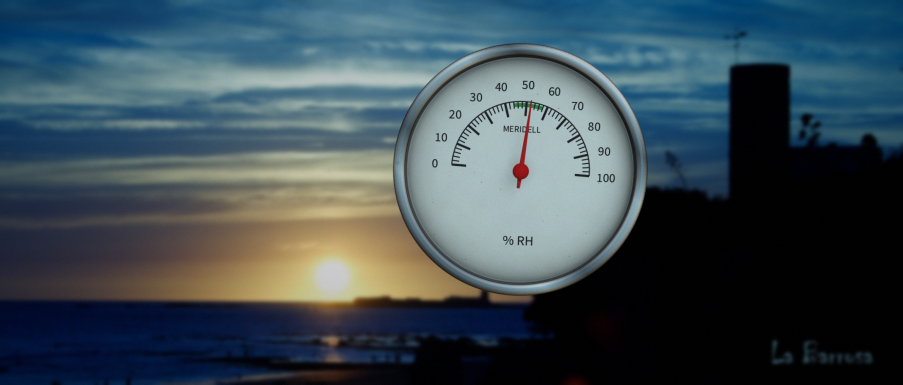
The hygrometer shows 52 %
